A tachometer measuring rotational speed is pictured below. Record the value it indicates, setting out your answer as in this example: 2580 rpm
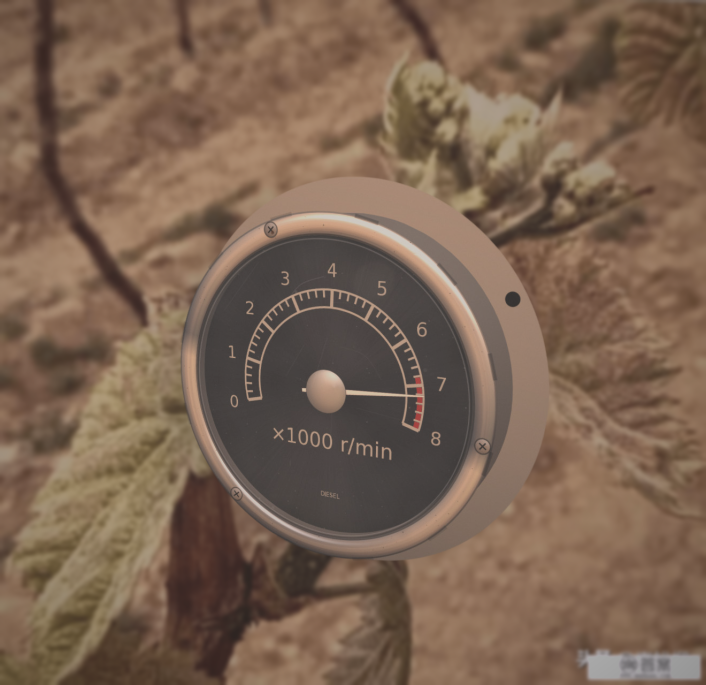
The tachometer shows 7200 rpm
